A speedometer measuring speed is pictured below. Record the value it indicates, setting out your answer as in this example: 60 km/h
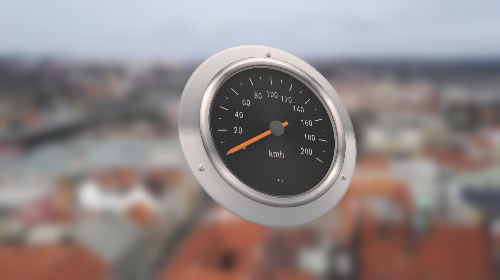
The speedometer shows 0 km/h
